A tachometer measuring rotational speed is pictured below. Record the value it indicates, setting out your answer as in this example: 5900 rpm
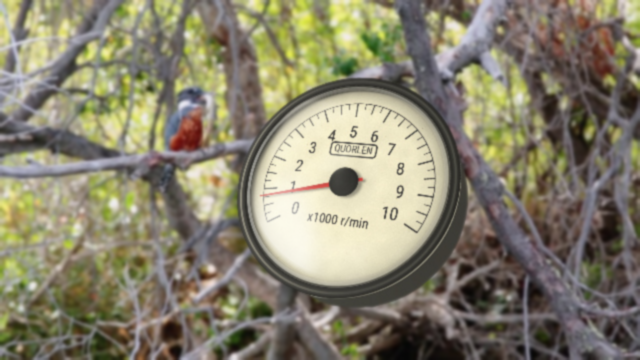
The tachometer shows 750 rpm
